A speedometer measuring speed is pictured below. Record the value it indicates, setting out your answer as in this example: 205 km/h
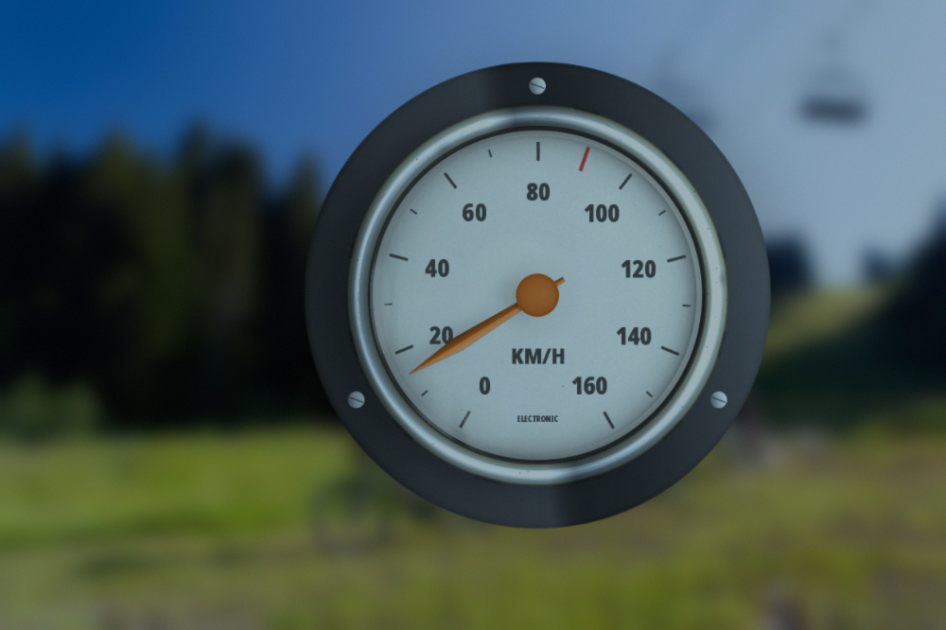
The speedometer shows 15 km/h
